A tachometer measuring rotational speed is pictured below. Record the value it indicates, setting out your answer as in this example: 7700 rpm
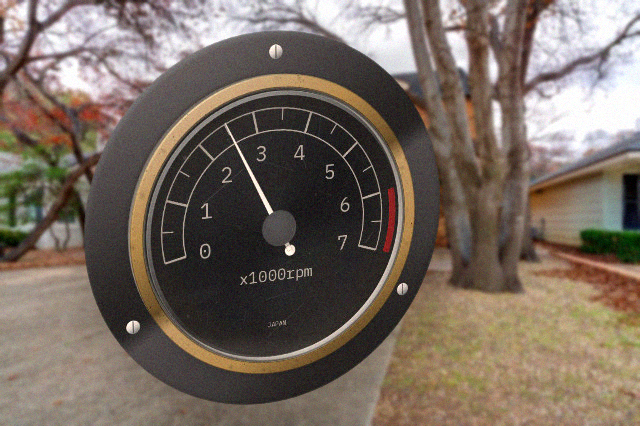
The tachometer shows 2500 rpm
